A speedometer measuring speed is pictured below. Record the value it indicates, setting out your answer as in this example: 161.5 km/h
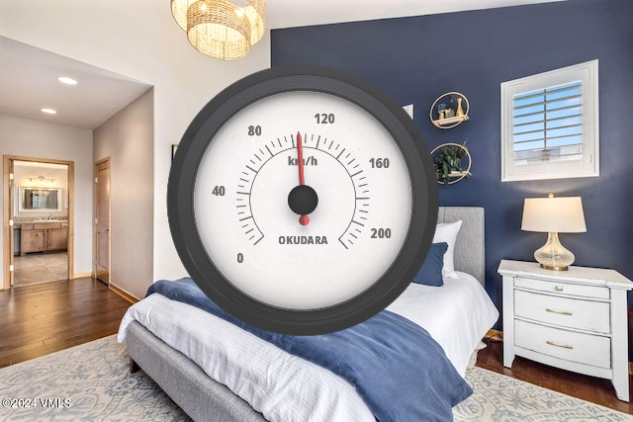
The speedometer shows 105 km/h
